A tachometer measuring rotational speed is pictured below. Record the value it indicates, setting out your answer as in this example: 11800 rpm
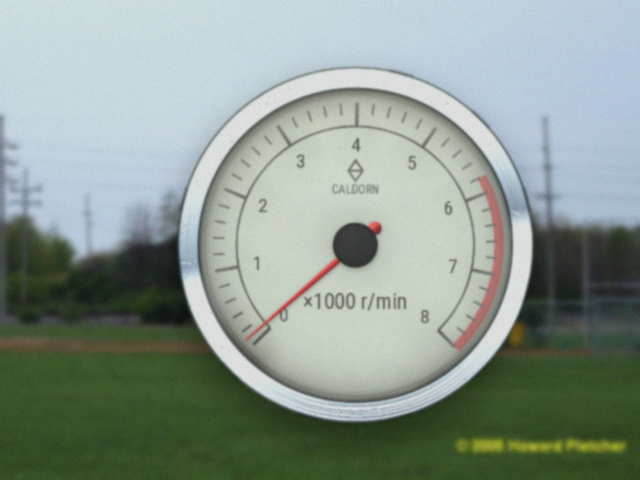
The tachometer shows 100 rpm
